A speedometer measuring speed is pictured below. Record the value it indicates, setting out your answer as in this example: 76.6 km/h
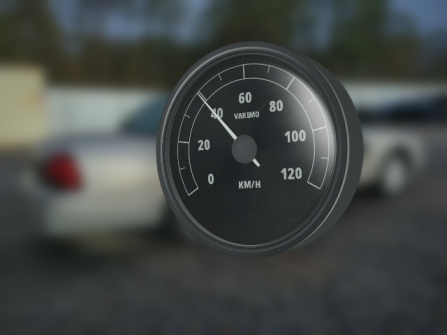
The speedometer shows 40 km/h
